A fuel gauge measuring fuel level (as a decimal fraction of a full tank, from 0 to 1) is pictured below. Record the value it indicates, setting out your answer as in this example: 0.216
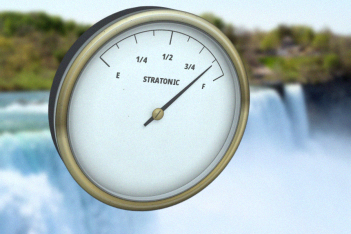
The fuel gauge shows 0.875
